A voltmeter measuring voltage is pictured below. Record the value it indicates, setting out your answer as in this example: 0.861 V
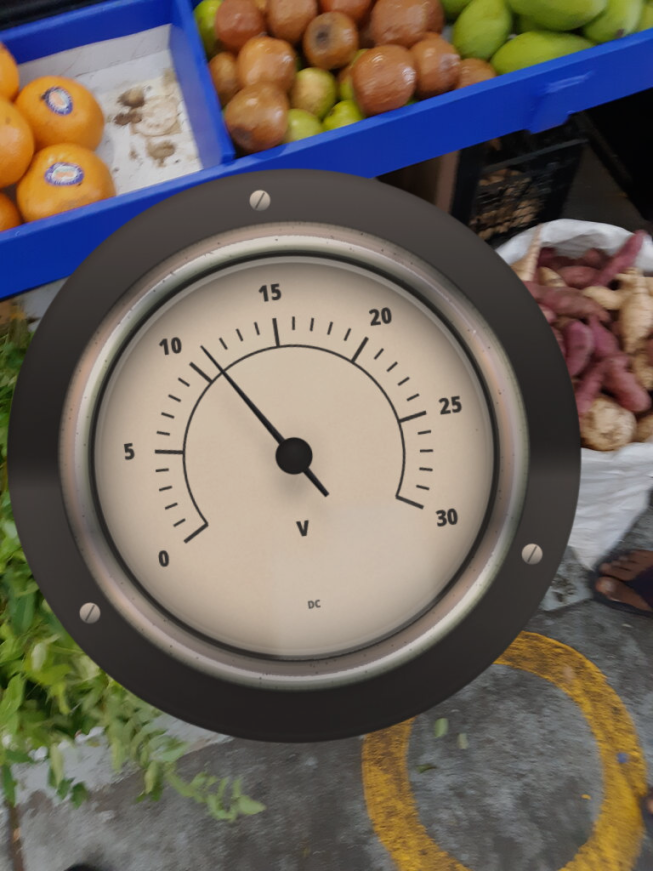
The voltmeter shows 11 V
